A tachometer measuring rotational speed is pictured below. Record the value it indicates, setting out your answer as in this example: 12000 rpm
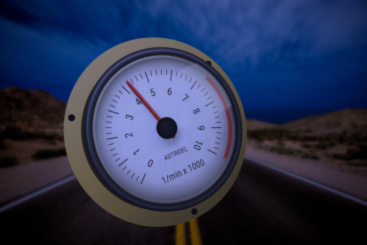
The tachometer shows 4200 rpm
